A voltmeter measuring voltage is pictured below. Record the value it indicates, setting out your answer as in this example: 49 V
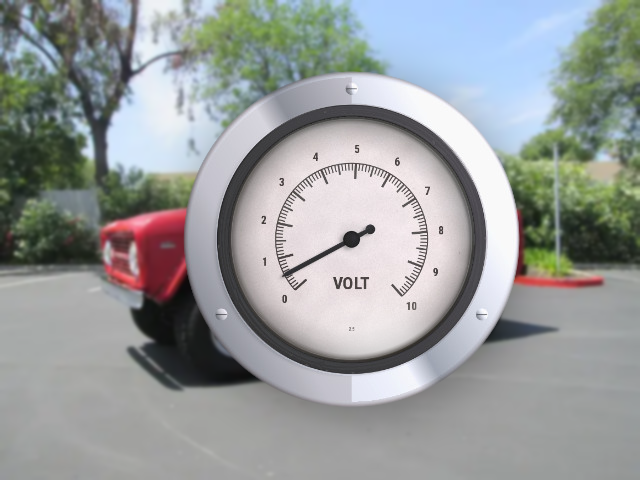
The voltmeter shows 0.5 V
